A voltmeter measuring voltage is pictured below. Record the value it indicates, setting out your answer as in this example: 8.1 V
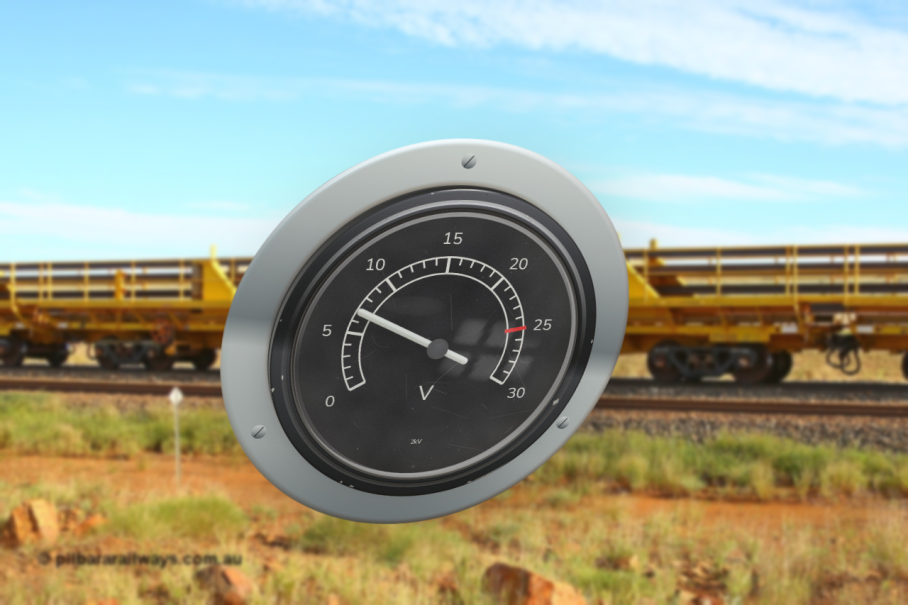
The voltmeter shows 7 V
